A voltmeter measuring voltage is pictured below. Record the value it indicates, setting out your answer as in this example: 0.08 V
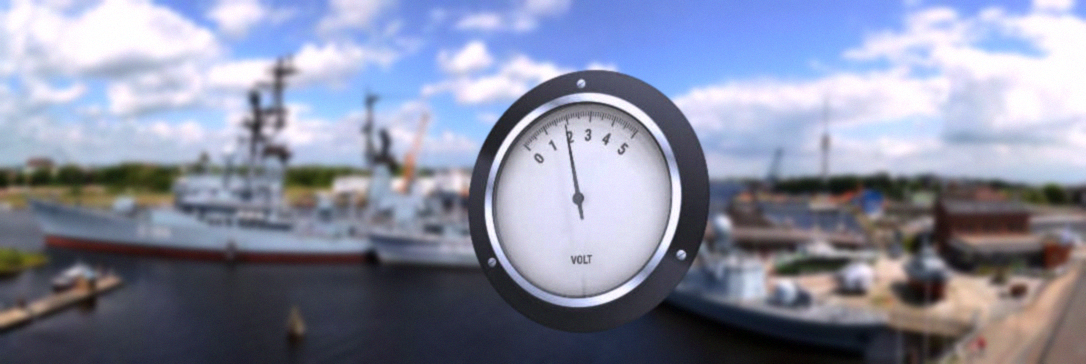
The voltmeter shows 2 V
